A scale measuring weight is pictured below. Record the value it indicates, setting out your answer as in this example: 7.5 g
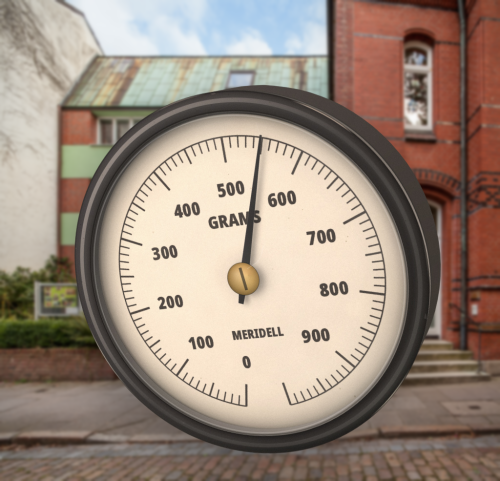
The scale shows 550 g
